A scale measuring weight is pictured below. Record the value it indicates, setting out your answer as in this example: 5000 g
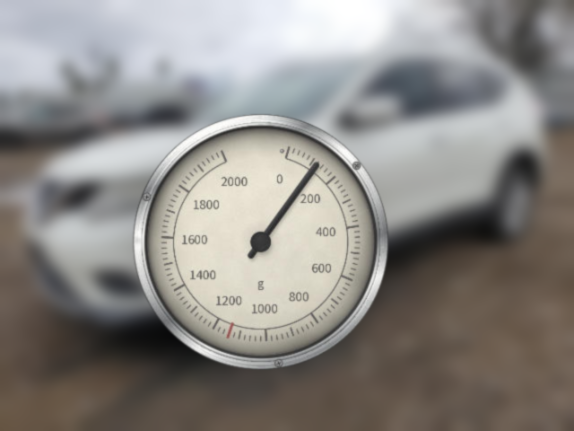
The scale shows 120 g
